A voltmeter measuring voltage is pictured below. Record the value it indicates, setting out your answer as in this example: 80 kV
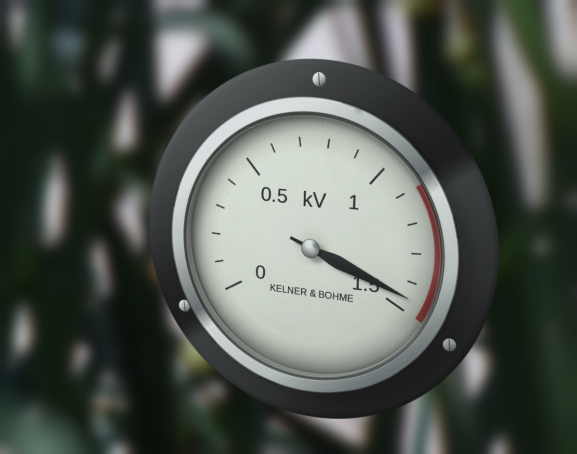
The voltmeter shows 1.45 kV
